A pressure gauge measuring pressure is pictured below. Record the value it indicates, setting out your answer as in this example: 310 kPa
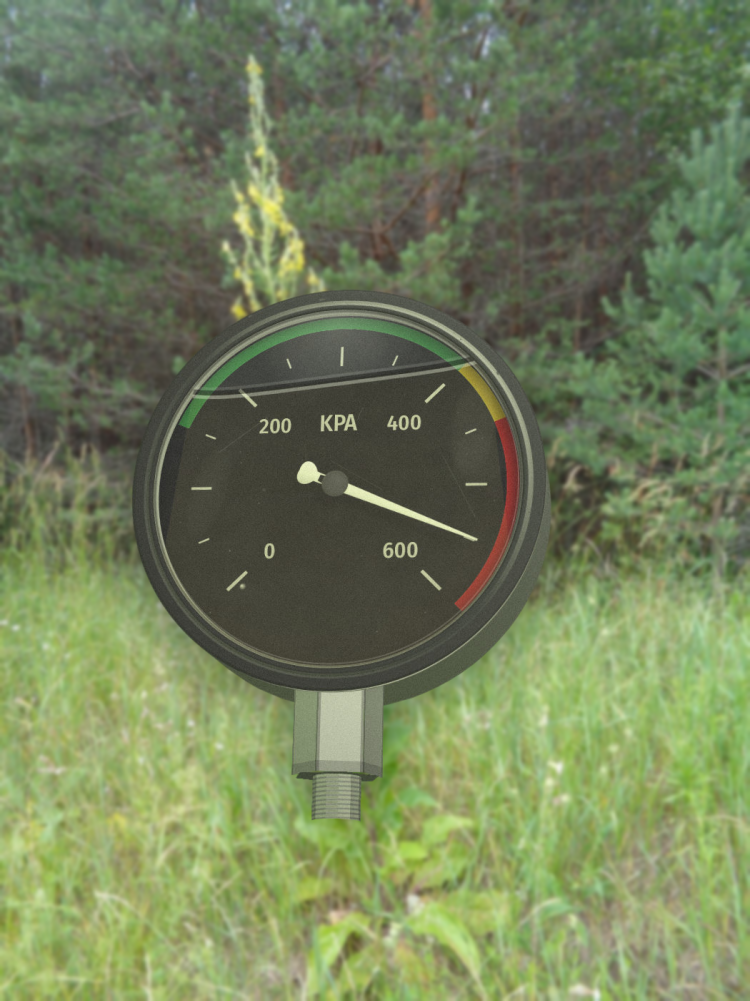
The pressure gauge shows 550 kPa
